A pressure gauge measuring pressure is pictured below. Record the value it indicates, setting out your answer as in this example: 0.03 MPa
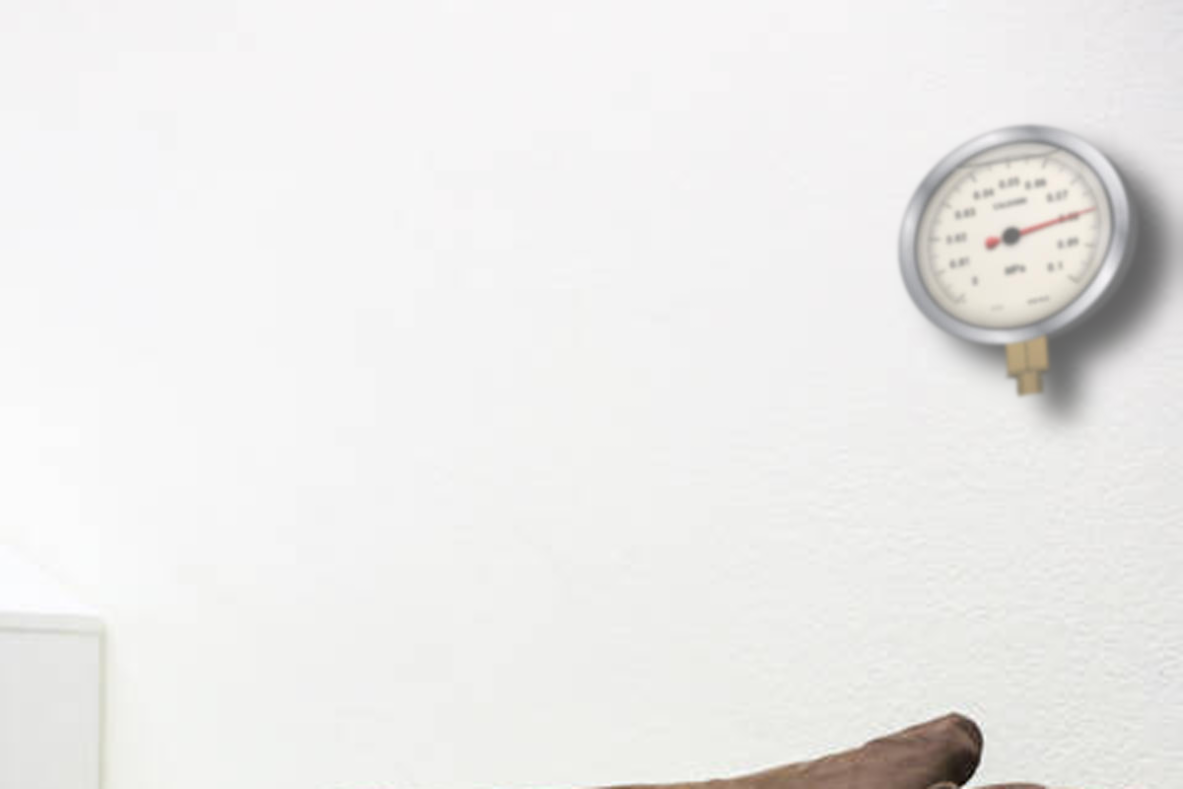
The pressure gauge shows 0.08 MPa
